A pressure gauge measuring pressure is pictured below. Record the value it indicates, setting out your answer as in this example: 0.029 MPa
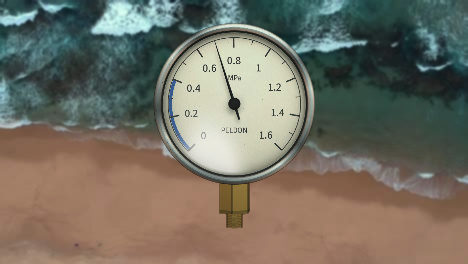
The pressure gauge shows 0.7 MPa
